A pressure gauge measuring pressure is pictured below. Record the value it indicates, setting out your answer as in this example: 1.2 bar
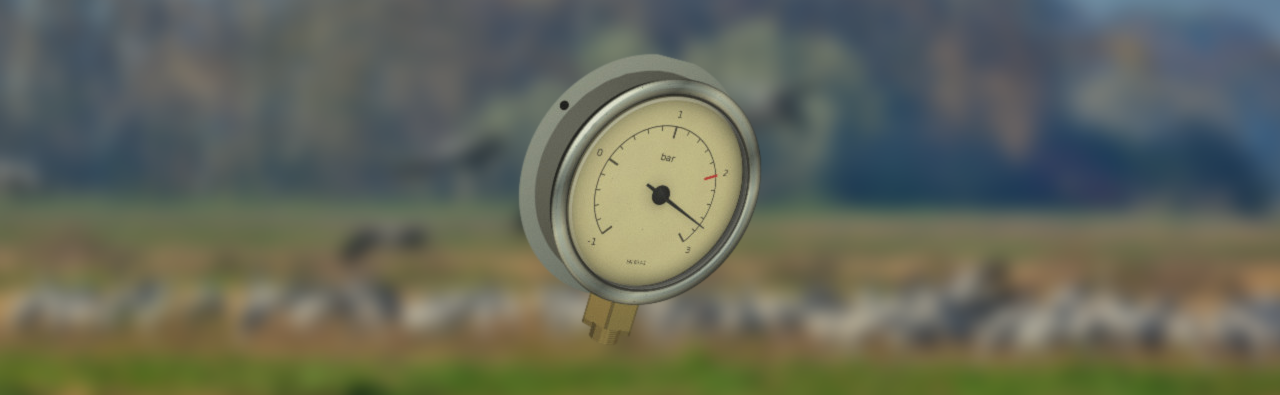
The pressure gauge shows 2.7 bar
